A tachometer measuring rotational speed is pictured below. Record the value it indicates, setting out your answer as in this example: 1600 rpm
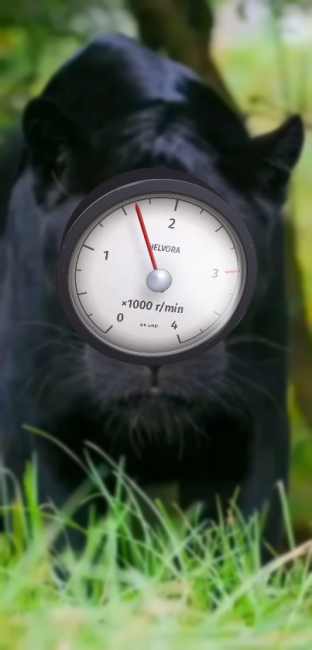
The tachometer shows 1625 rpm
